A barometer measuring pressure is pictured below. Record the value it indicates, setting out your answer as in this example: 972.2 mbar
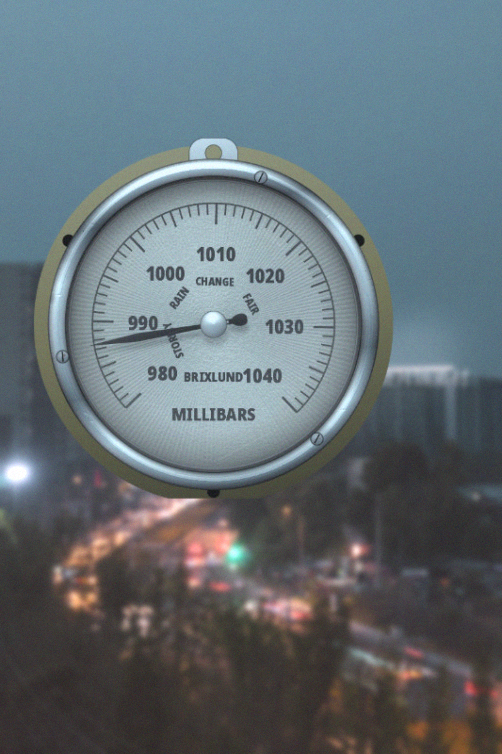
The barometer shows 987.5 mbar
